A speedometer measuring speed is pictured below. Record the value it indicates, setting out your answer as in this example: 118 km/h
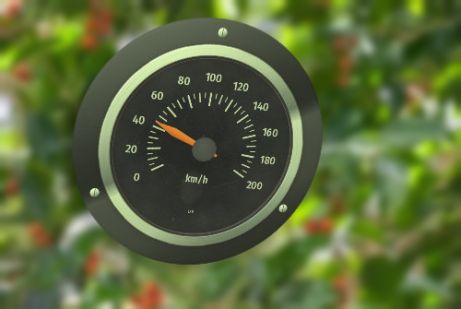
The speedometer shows 45 km/h
